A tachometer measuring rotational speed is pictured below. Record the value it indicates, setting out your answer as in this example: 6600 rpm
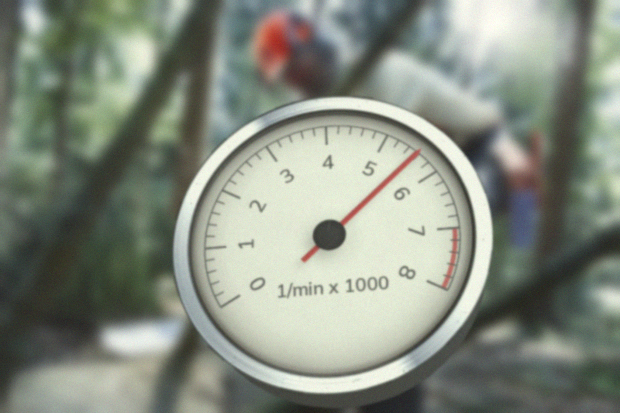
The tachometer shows 5600 rpm
